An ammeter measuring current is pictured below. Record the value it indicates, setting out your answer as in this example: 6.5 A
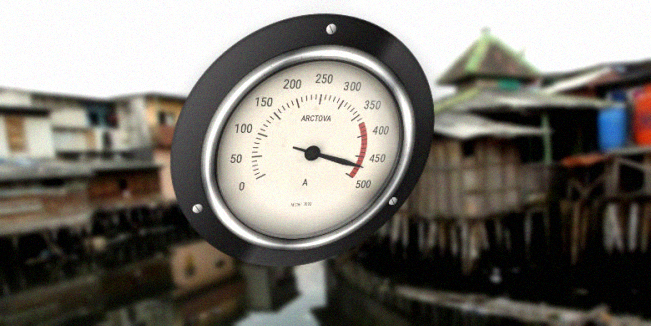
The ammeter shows 470 A
